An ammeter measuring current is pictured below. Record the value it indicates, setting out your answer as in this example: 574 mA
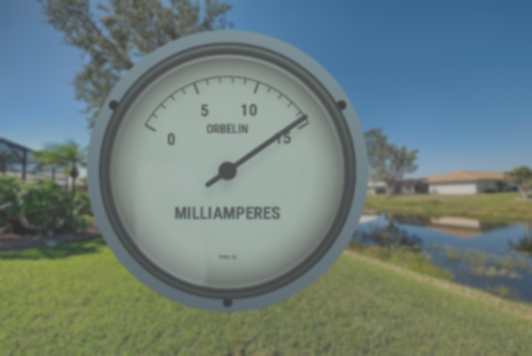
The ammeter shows 14.5 mA
